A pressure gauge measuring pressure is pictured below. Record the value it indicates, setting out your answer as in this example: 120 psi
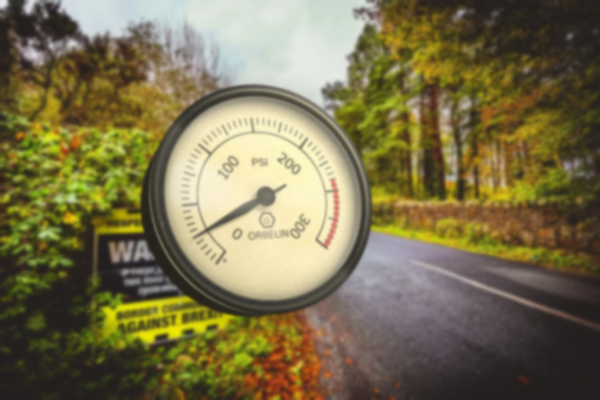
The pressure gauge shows 25 psi
